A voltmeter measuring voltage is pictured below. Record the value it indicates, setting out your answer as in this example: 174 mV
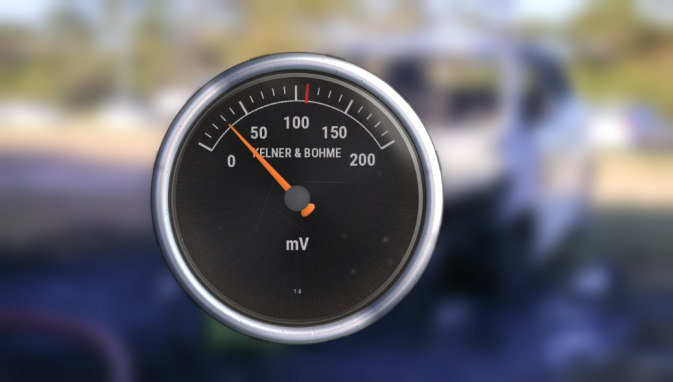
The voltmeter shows 30 mV
